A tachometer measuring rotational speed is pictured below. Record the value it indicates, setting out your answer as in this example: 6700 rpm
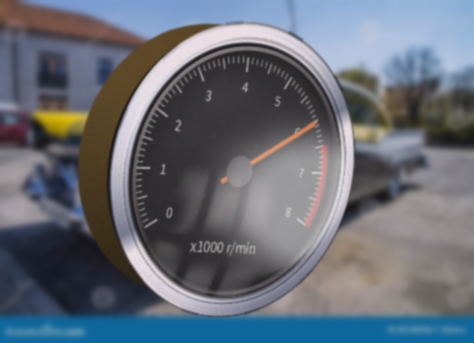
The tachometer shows 6000 rpm
